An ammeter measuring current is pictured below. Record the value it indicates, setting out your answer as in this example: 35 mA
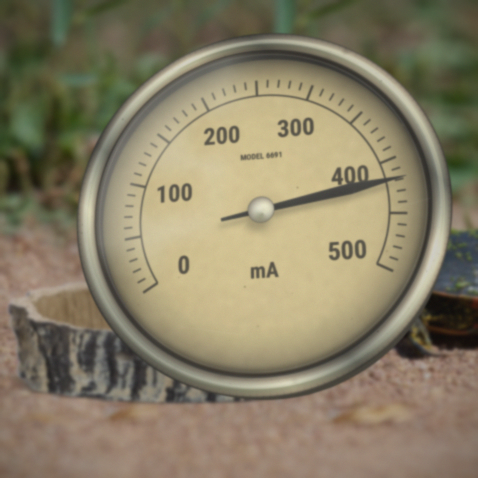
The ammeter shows 420 mA
